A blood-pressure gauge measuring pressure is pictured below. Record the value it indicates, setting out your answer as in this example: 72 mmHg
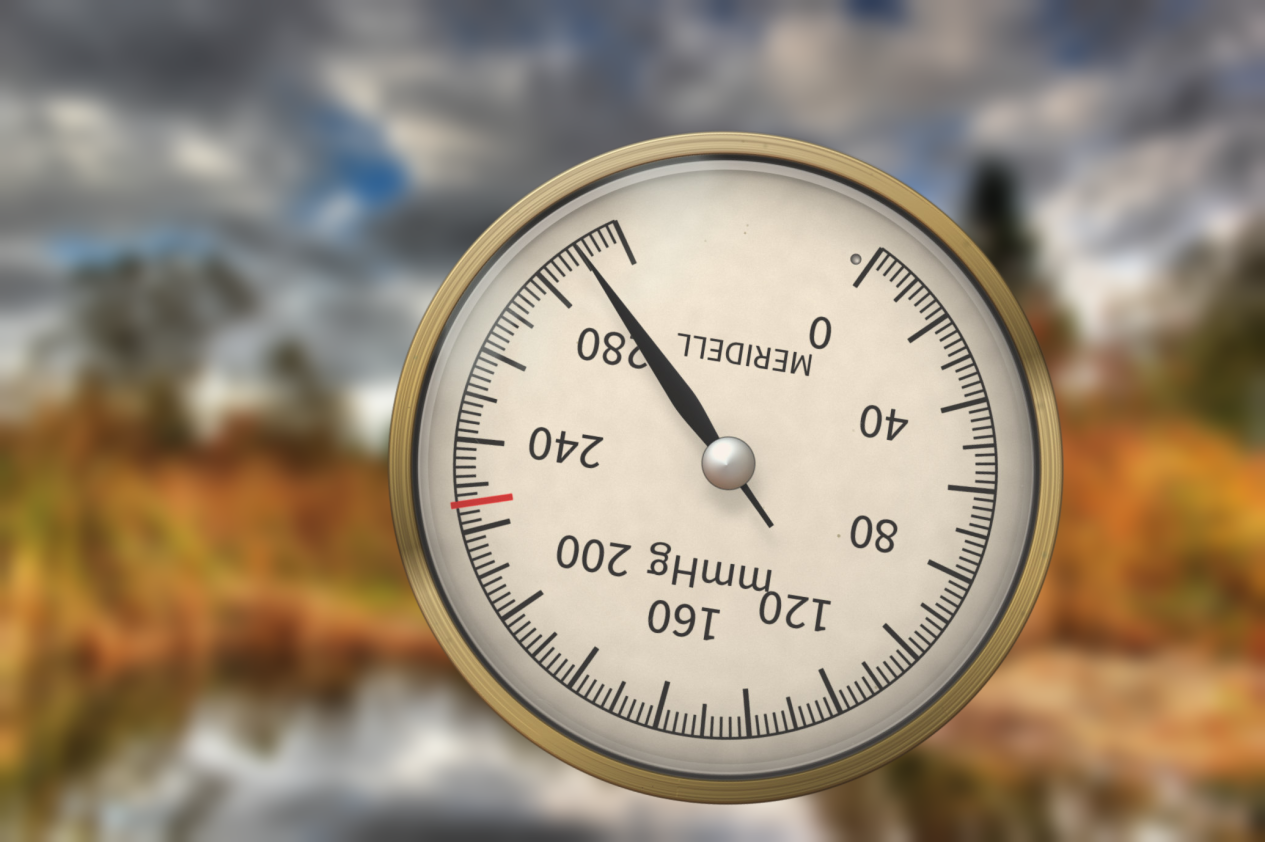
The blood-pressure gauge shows 290 mmHg
